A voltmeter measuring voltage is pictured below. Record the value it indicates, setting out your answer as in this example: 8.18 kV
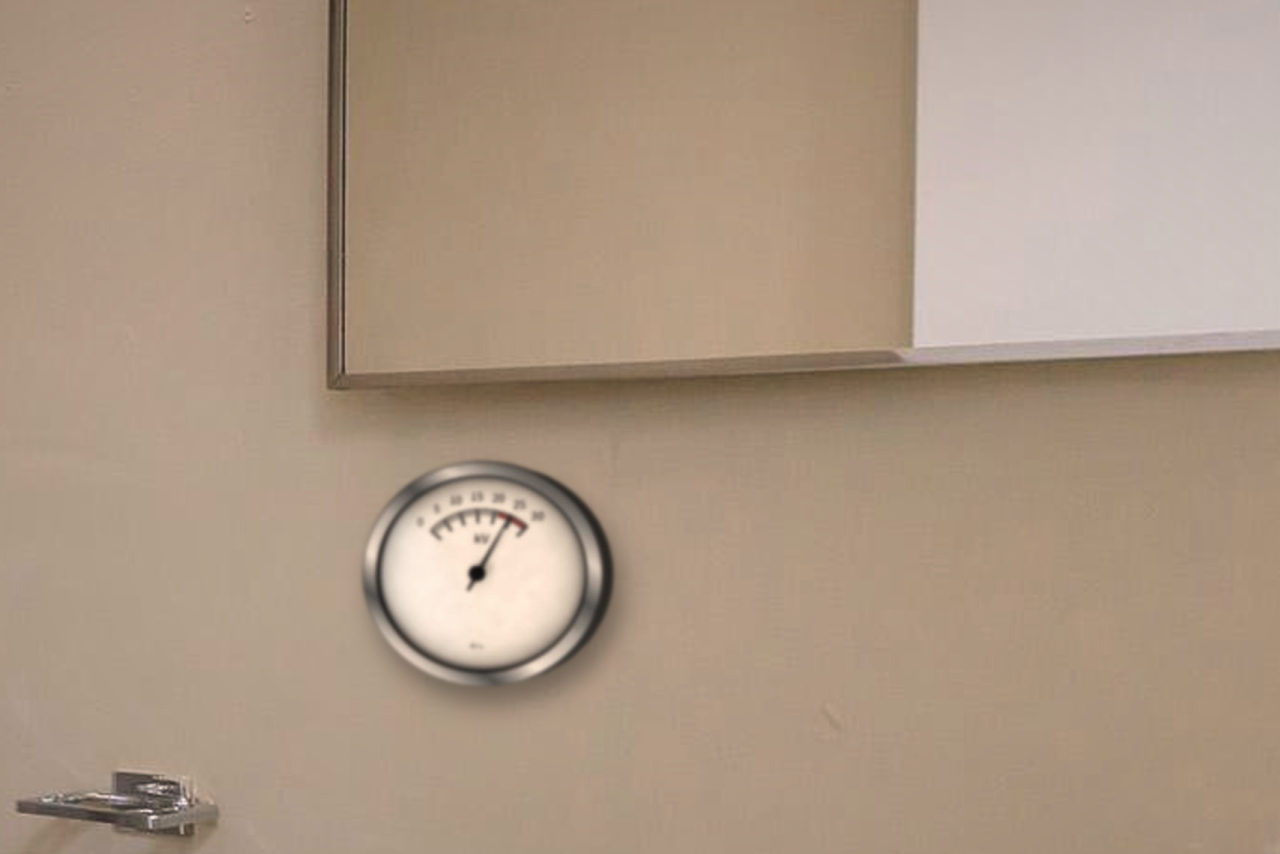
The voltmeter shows 25 kV
